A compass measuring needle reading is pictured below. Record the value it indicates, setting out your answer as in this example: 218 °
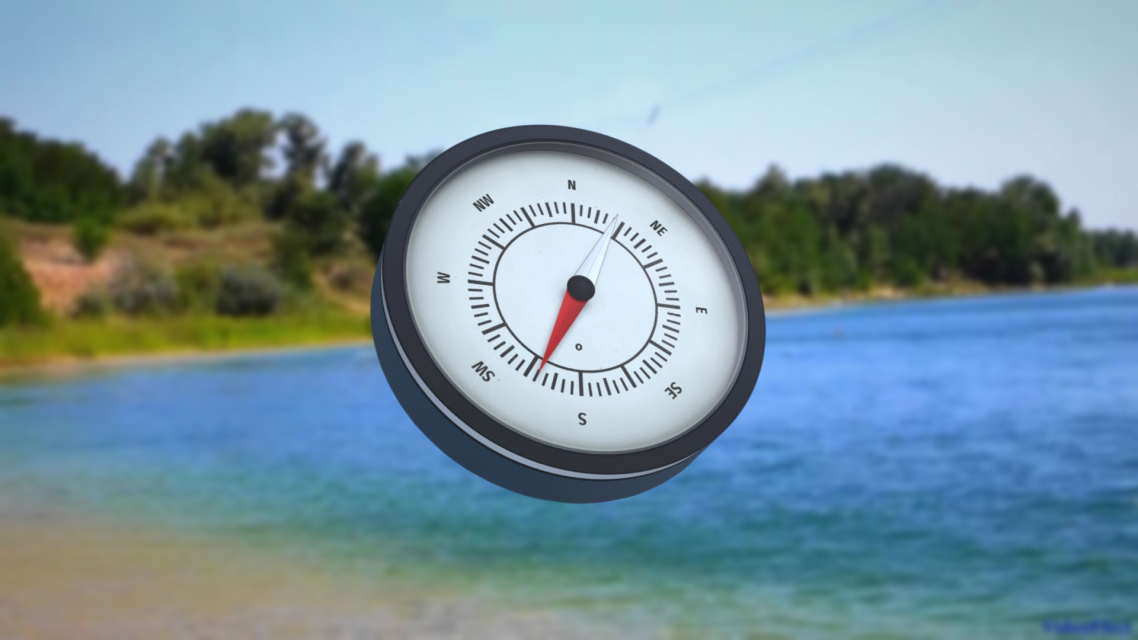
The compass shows 205 °
